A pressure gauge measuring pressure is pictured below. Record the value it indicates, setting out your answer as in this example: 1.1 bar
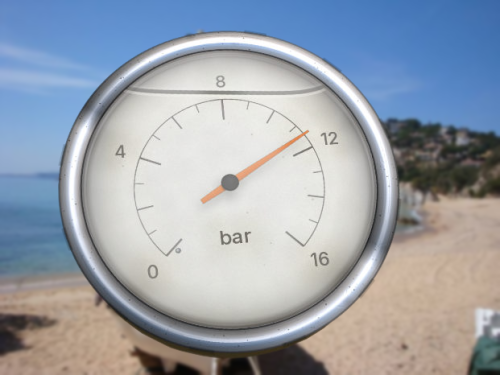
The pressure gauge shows 11.5 bar
